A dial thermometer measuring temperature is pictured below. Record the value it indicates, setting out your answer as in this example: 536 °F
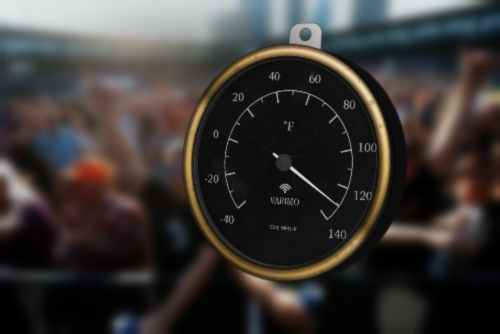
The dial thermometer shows 130 °F
